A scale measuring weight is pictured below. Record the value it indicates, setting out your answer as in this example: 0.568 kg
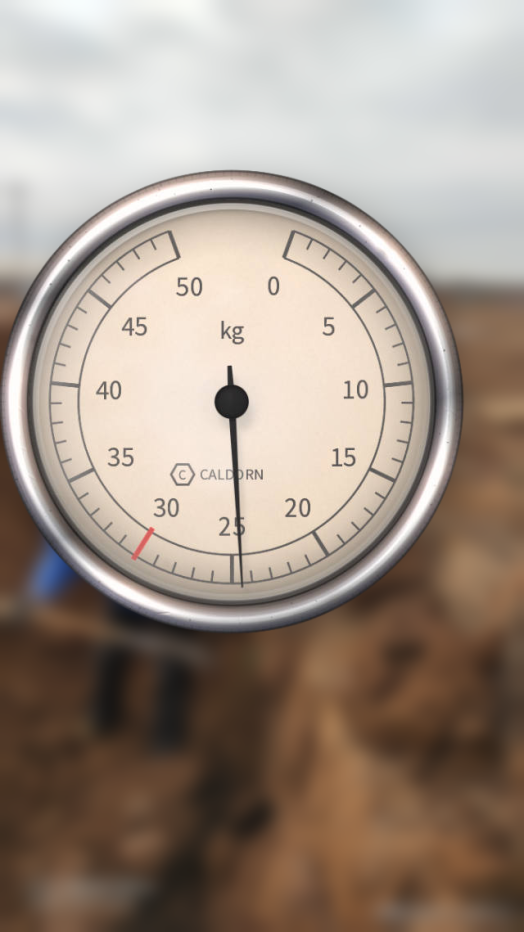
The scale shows 24.5 kg
